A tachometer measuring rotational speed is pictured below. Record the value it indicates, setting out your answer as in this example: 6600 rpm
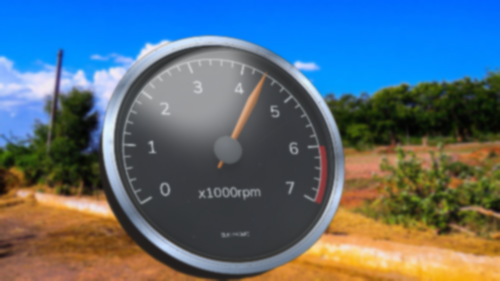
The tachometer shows 4400 rpm
